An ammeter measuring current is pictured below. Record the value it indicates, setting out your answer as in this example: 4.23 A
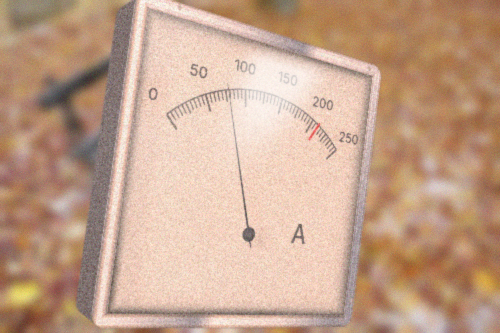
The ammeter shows 75 A
